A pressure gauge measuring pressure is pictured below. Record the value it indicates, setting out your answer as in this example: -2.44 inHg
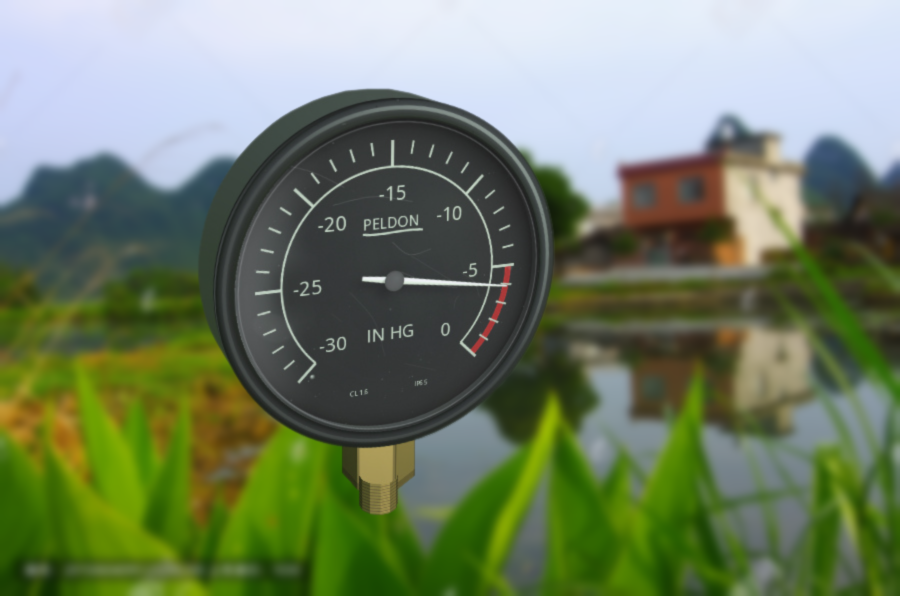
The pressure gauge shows -4 inHg
